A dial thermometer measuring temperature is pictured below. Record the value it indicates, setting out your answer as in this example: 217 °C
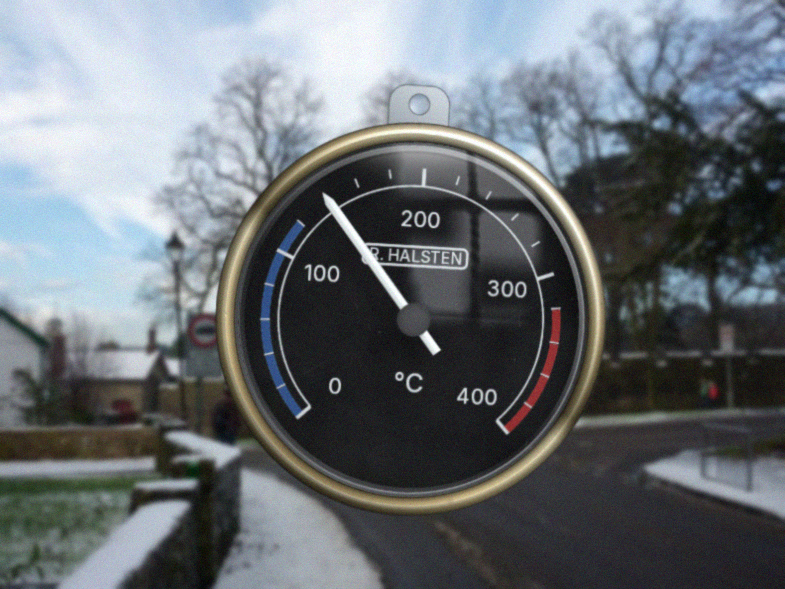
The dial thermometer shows 140 °C
